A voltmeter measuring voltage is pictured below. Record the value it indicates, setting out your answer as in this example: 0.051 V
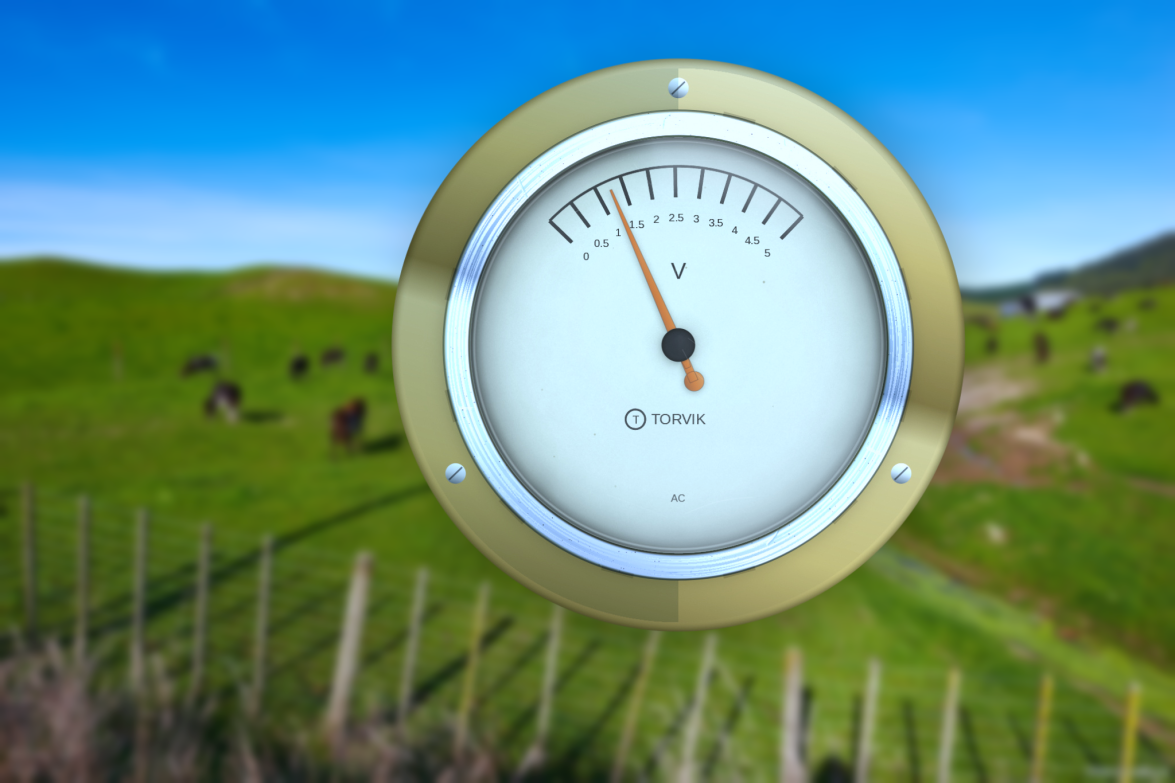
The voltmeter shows 1.25 V
